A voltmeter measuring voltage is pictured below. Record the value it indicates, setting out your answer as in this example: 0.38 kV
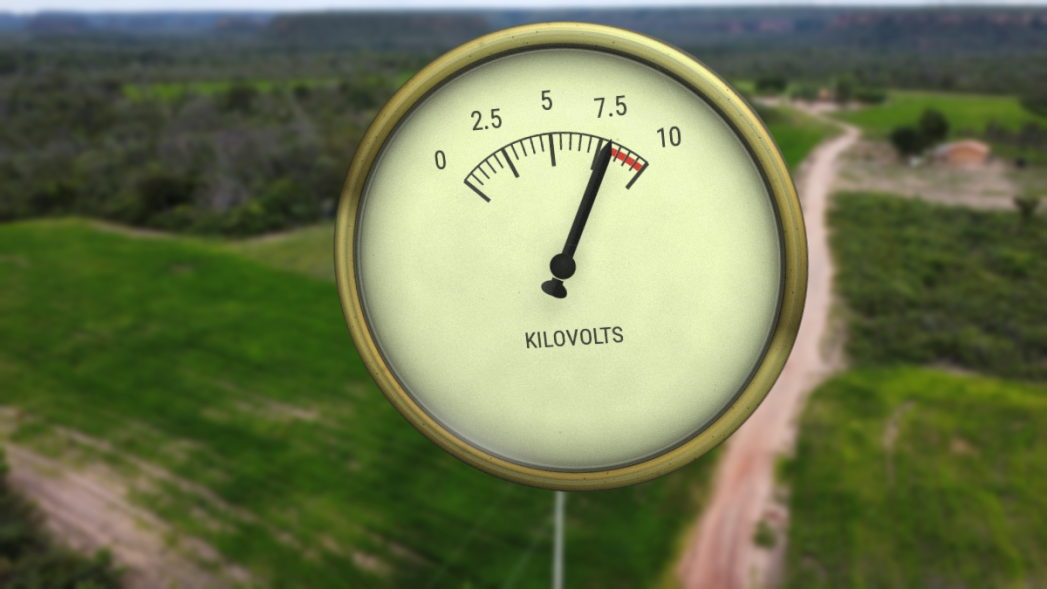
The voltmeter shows 8 kV
